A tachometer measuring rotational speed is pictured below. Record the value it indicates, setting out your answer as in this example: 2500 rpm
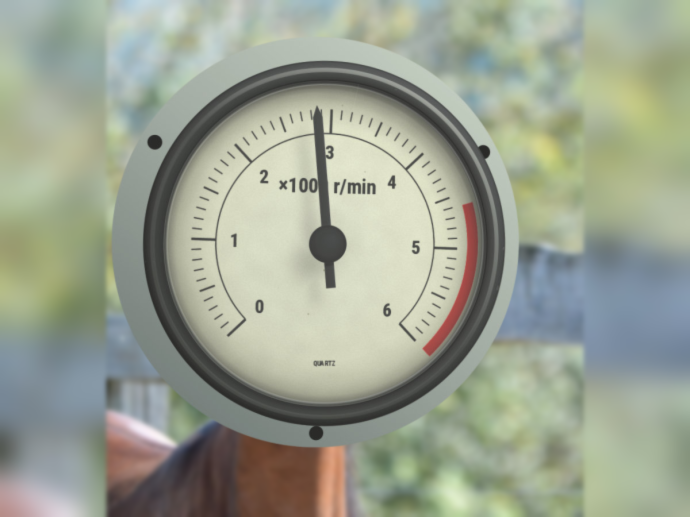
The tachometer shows 2850 rpm
